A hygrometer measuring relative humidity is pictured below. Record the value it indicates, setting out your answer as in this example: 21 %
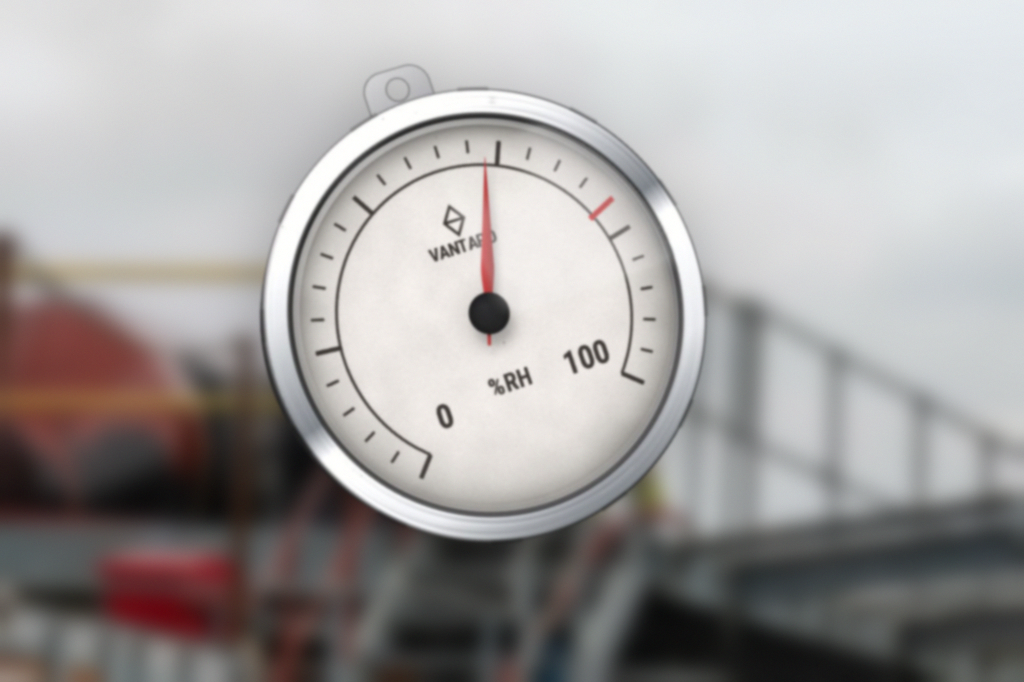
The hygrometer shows 58 %
